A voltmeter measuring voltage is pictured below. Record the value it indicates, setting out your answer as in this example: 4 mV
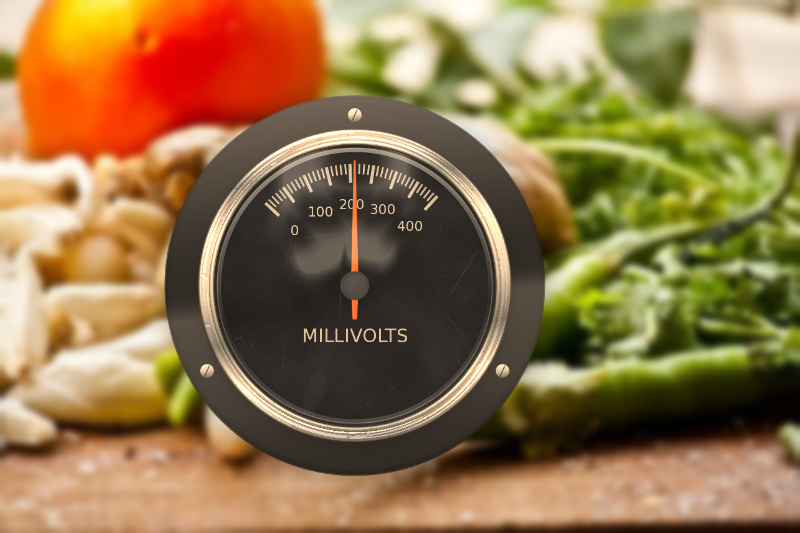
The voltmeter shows 210 mV
